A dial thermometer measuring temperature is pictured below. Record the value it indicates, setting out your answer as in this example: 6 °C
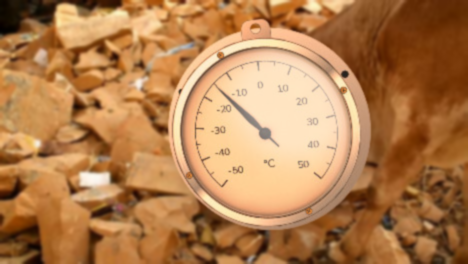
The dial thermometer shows -15 °C
